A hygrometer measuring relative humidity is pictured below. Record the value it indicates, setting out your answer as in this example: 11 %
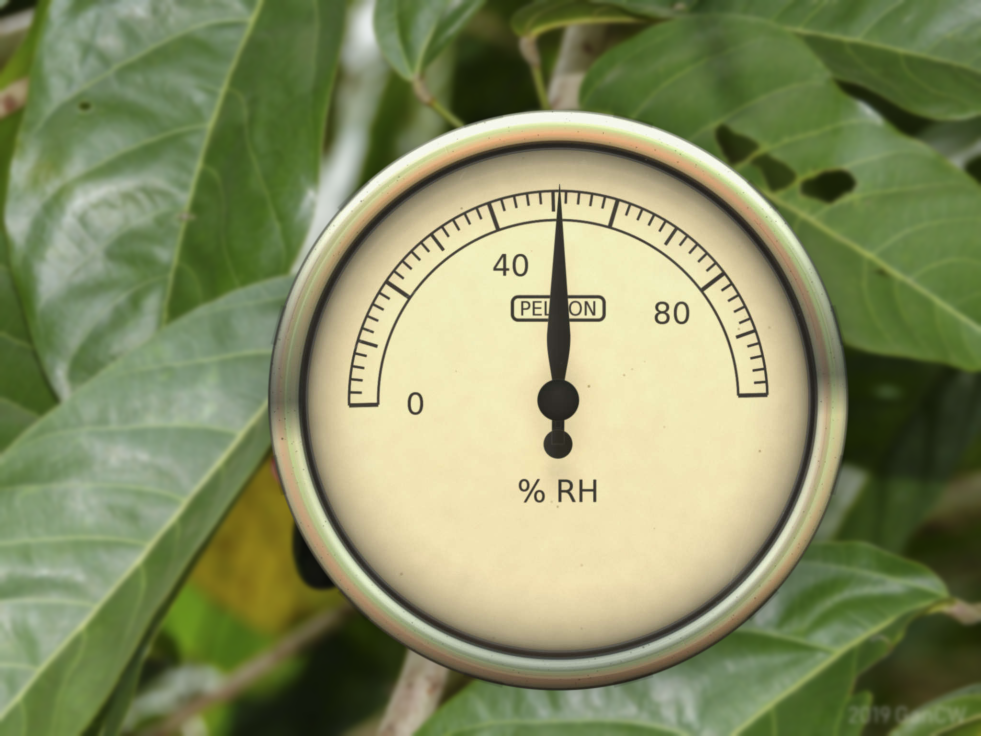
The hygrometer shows 51 %
